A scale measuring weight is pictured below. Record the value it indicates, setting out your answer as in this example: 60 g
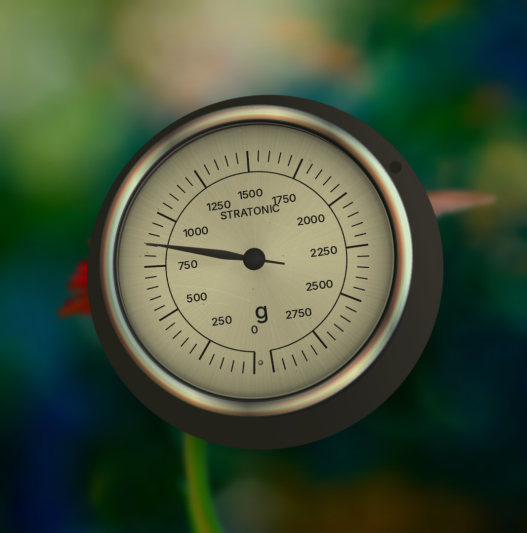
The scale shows 850 g
